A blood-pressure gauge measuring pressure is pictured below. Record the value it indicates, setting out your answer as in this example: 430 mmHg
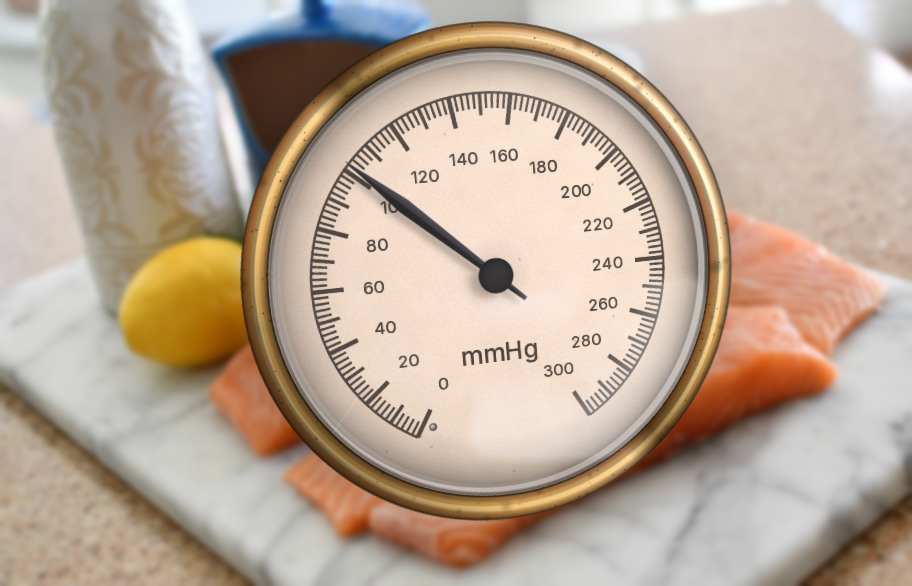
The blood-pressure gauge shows 102 mmHg
